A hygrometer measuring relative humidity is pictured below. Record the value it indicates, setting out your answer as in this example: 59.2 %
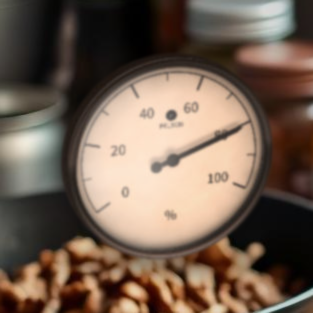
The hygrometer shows 80 %
